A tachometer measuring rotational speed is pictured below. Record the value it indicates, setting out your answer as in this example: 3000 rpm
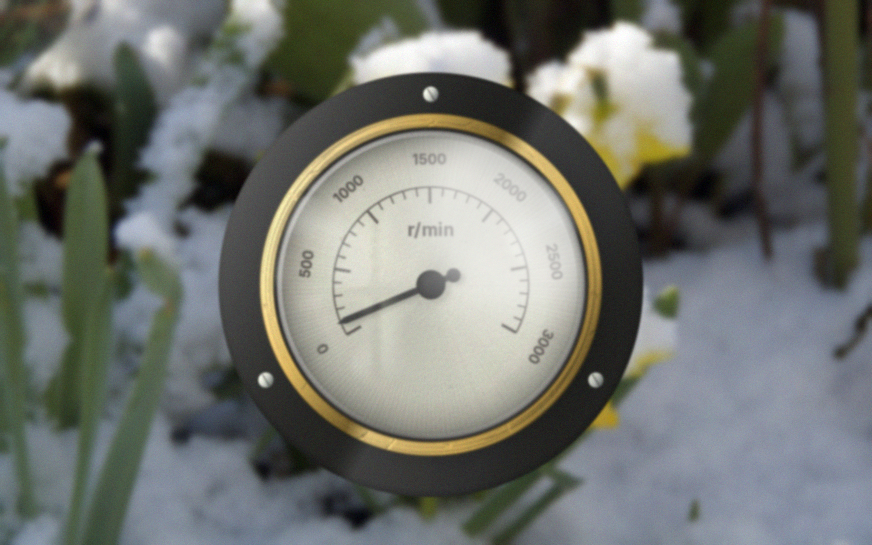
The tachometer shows 100 rpm
